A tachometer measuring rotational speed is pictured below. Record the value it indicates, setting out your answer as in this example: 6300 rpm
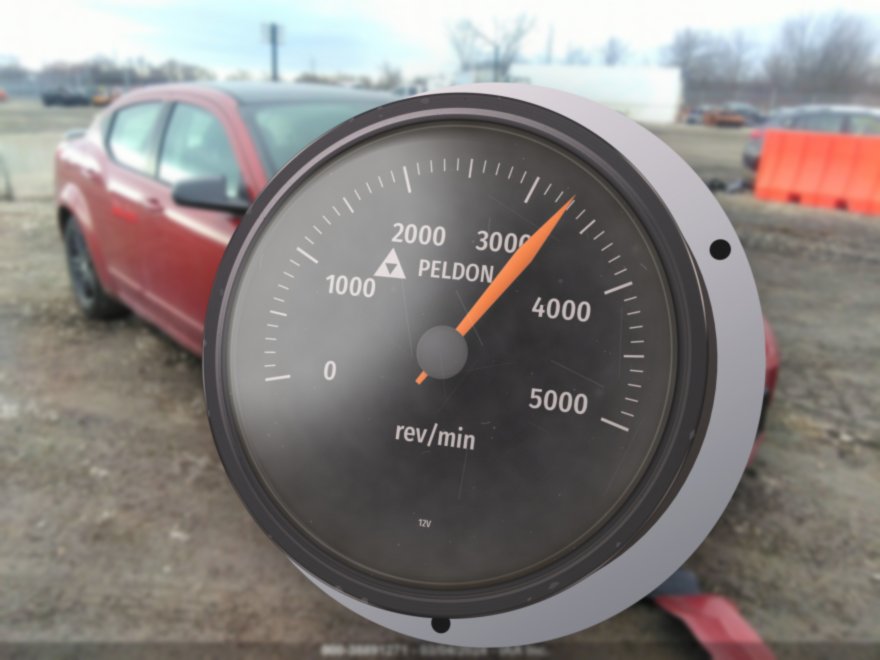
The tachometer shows 3300 rpm
